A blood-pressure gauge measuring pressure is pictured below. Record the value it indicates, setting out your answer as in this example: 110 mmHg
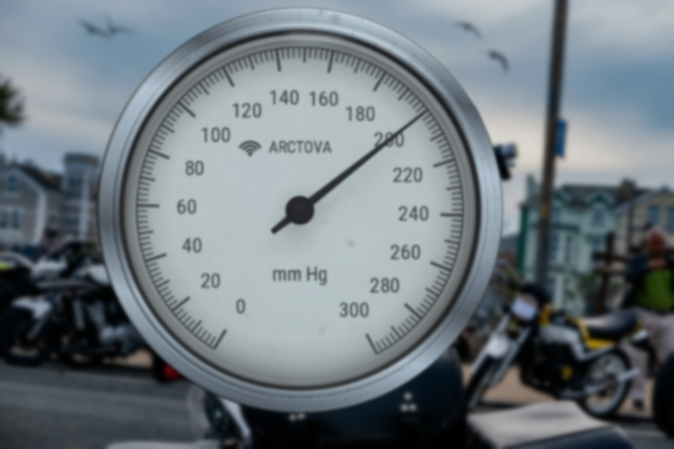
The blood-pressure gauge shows 200 mmHg
